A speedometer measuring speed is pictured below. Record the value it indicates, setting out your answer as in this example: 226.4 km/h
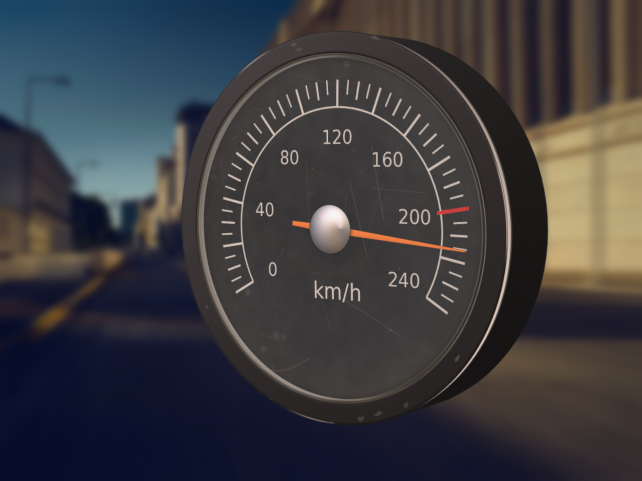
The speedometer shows 215 km/h
